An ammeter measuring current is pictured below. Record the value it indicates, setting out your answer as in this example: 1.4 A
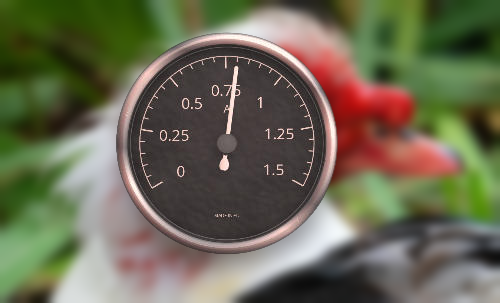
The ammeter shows 0.8 A
